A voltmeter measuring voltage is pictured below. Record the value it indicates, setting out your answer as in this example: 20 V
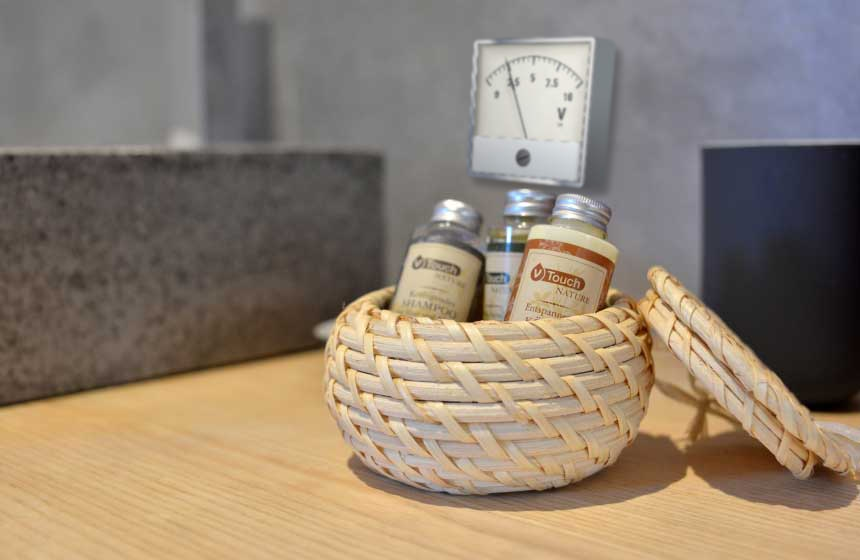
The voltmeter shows 2.5 V
